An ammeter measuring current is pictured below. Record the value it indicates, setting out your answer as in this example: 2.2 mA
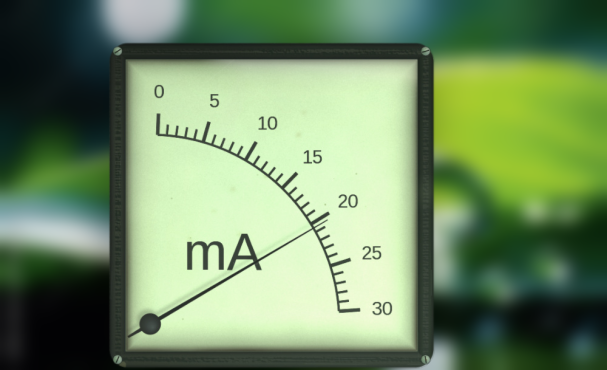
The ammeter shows 20.5 mA
